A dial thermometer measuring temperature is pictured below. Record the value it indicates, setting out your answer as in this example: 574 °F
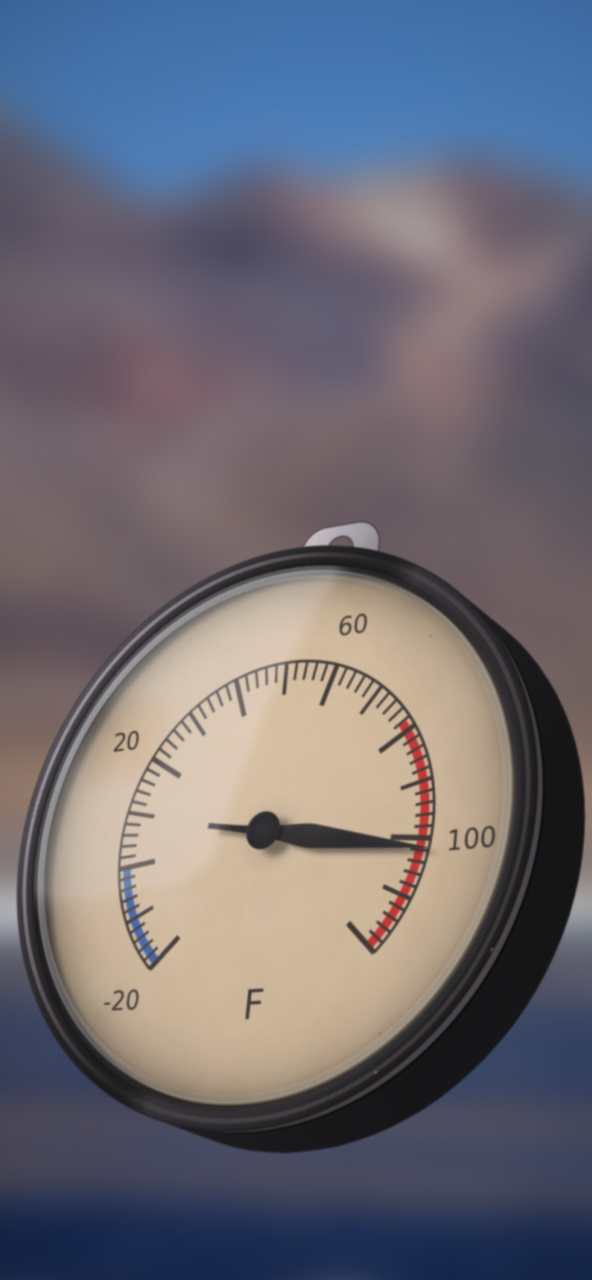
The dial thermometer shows 102 °F
